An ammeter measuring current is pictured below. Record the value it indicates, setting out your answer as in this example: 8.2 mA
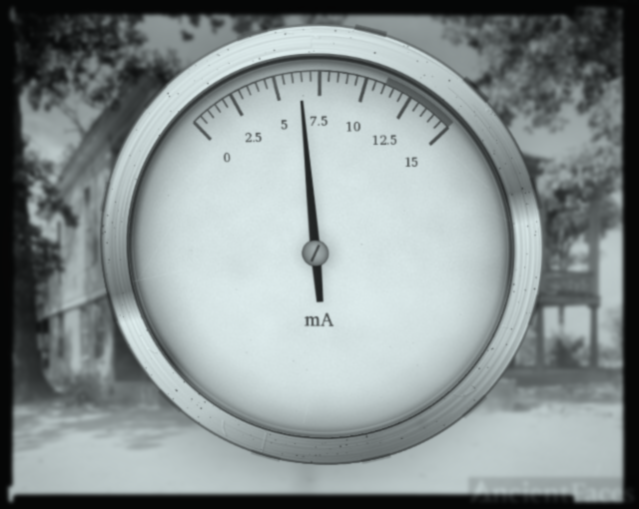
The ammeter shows 6.5 mA
